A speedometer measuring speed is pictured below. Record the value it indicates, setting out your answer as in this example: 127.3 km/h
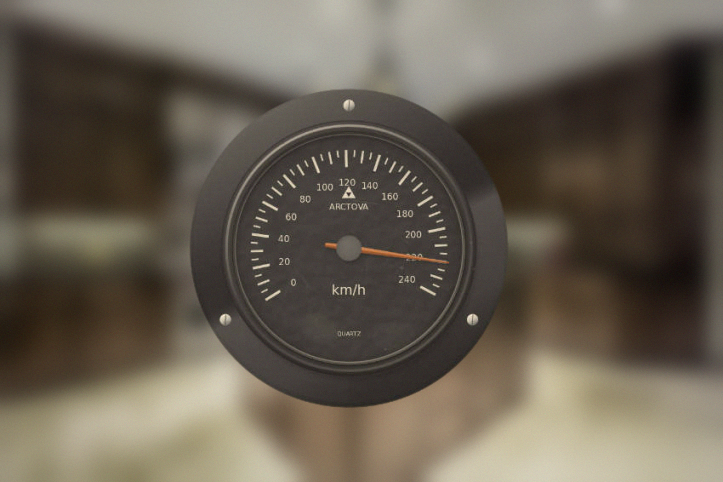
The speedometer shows 220 km/h
